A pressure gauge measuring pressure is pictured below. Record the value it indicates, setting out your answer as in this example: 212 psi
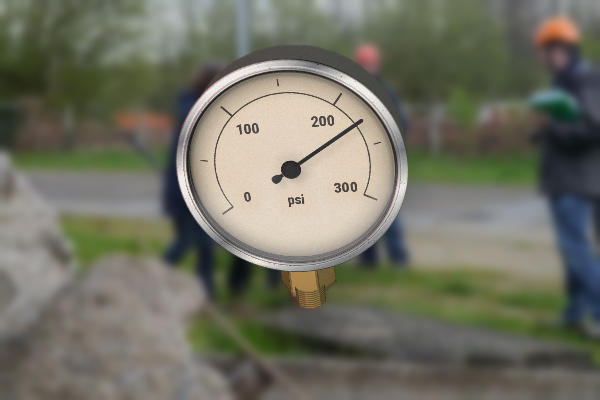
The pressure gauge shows 225 psi
